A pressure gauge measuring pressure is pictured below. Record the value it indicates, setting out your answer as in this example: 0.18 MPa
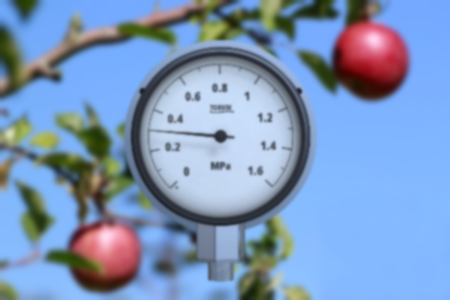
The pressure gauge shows 0.3 MPa
